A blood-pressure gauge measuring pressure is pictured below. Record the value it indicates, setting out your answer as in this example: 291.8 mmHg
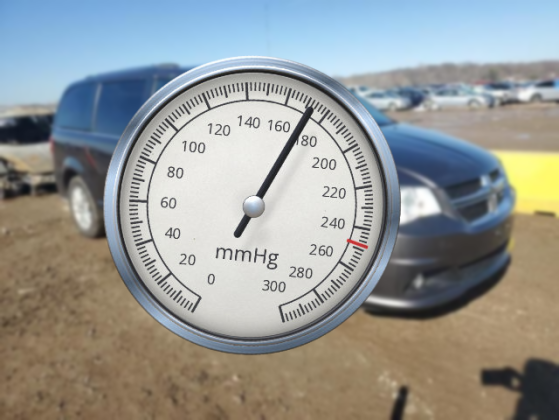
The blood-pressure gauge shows 172 mmHg
